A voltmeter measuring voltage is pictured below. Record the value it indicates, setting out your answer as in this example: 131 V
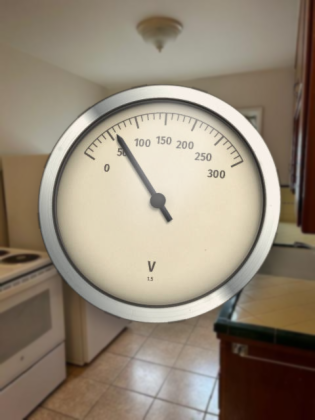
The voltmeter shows 60 V
